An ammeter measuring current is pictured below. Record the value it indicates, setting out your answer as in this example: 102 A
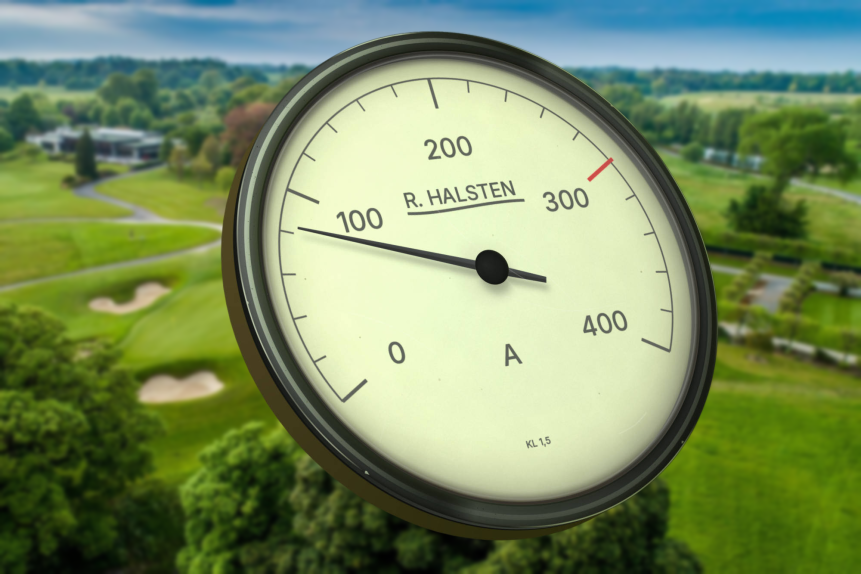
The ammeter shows 80 A
